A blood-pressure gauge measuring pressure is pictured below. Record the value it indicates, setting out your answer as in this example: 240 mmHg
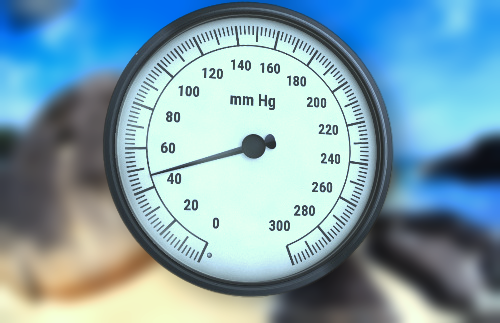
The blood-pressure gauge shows 46 mmHg
